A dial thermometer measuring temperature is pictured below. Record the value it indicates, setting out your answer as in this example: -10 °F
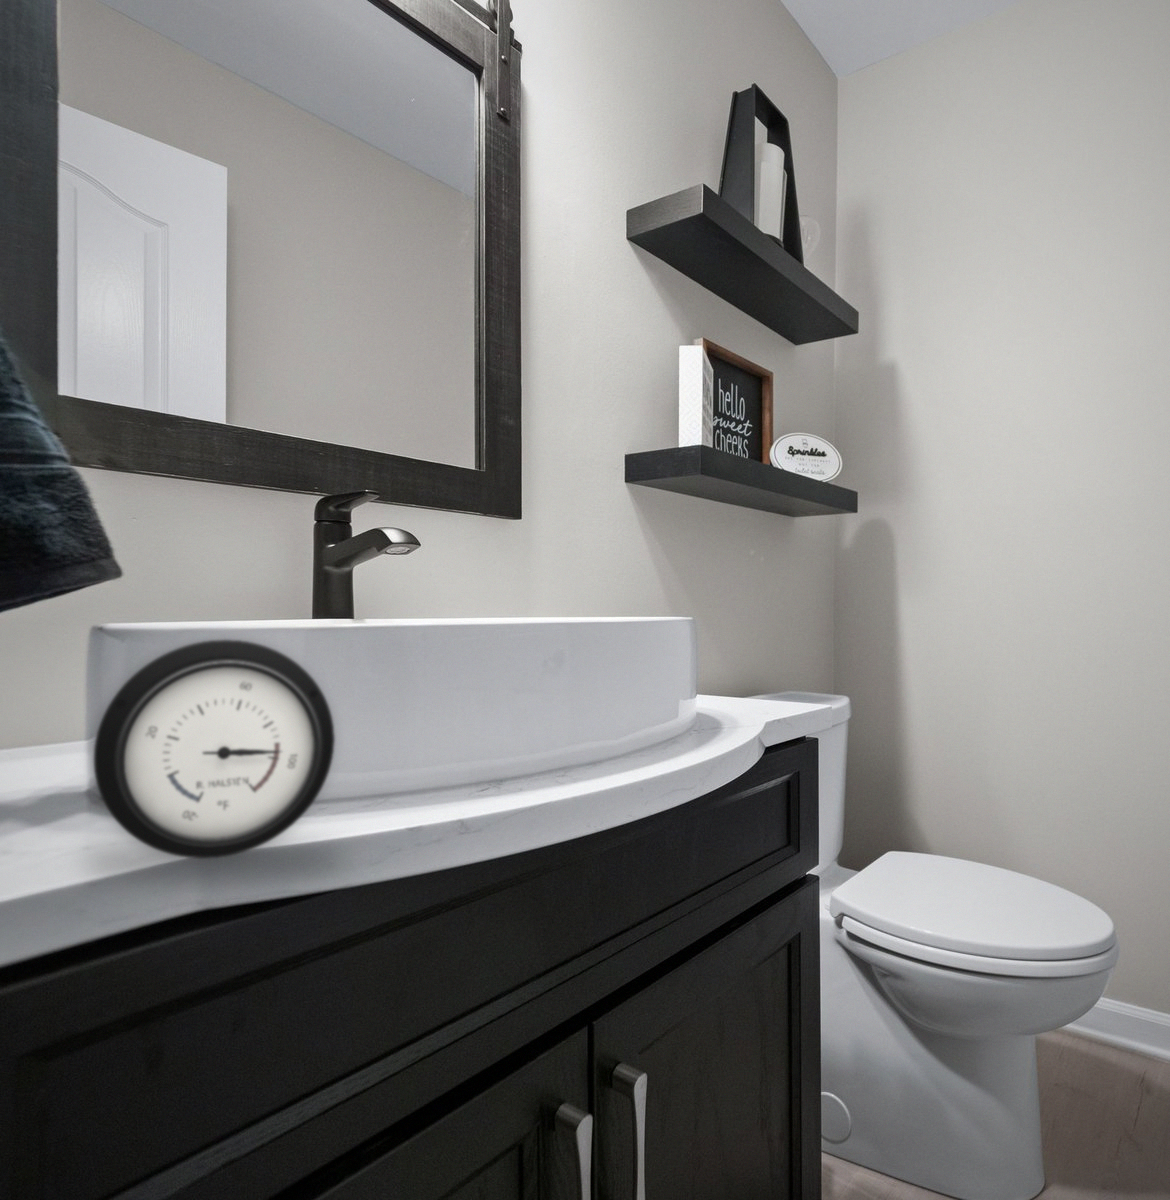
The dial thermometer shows 96 °F
